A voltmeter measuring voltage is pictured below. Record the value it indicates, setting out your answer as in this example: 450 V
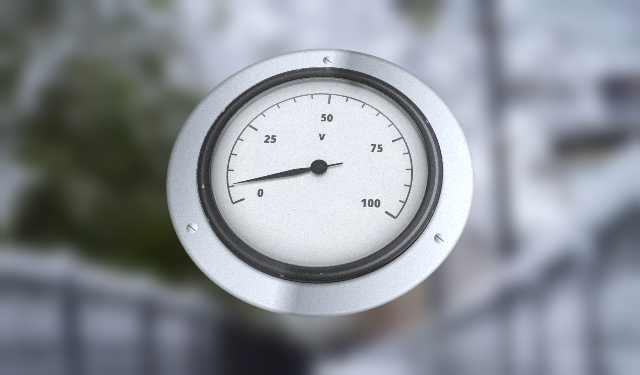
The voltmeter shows 5 V
